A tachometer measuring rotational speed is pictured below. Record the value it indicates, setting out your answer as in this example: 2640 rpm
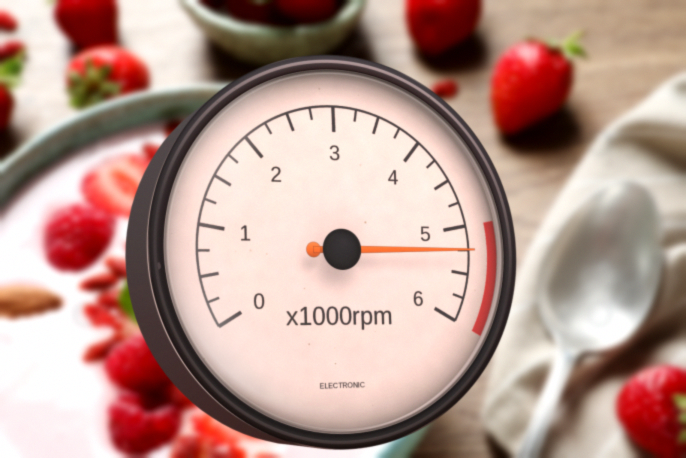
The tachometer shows 5250 rpm
